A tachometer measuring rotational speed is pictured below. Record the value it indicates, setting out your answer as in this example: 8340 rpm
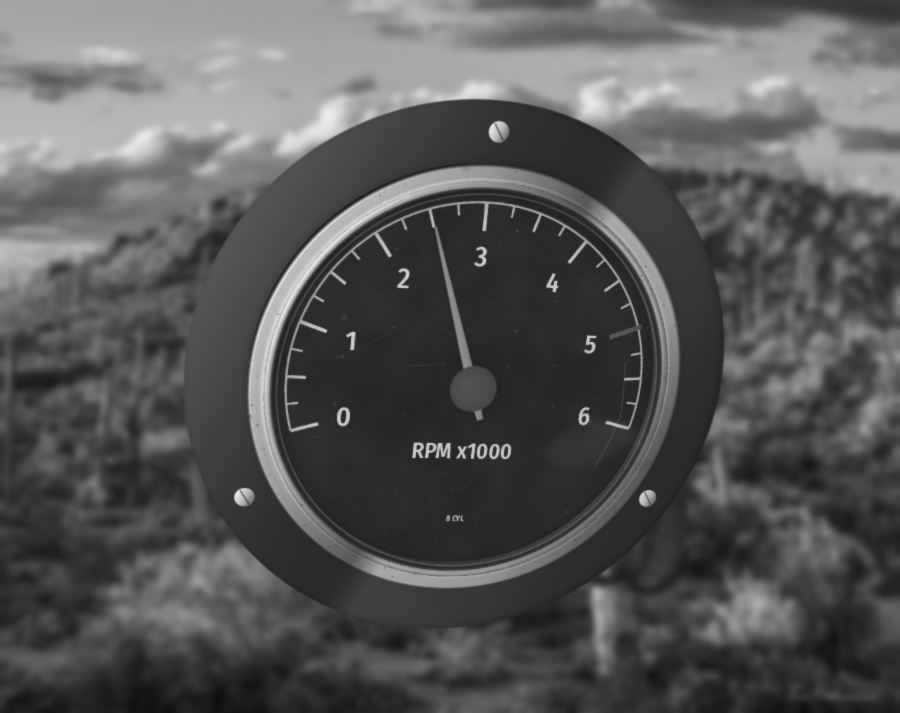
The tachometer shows 2500 rpm
